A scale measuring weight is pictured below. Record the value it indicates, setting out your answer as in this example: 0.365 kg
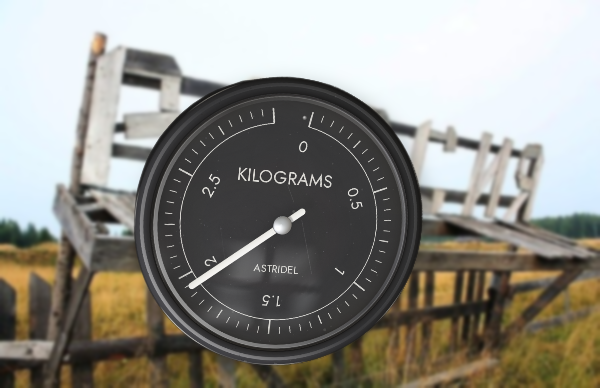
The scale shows 1.95 kg
